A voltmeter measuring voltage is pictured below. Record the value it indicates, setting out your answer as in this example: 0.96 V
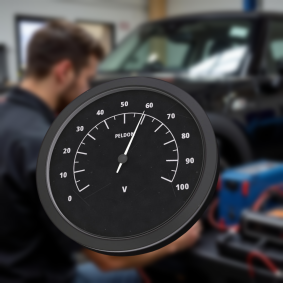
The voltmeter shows 60 V
